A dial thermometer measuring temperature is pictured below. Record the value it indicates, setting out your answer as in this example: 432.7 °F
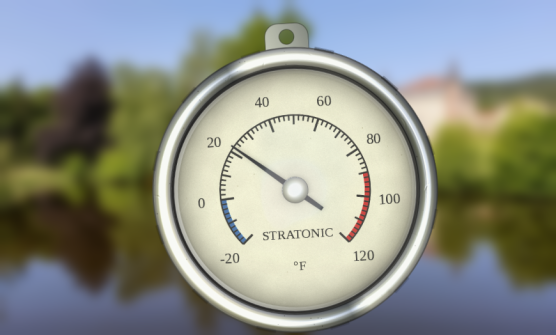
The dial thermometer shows 22 °F
